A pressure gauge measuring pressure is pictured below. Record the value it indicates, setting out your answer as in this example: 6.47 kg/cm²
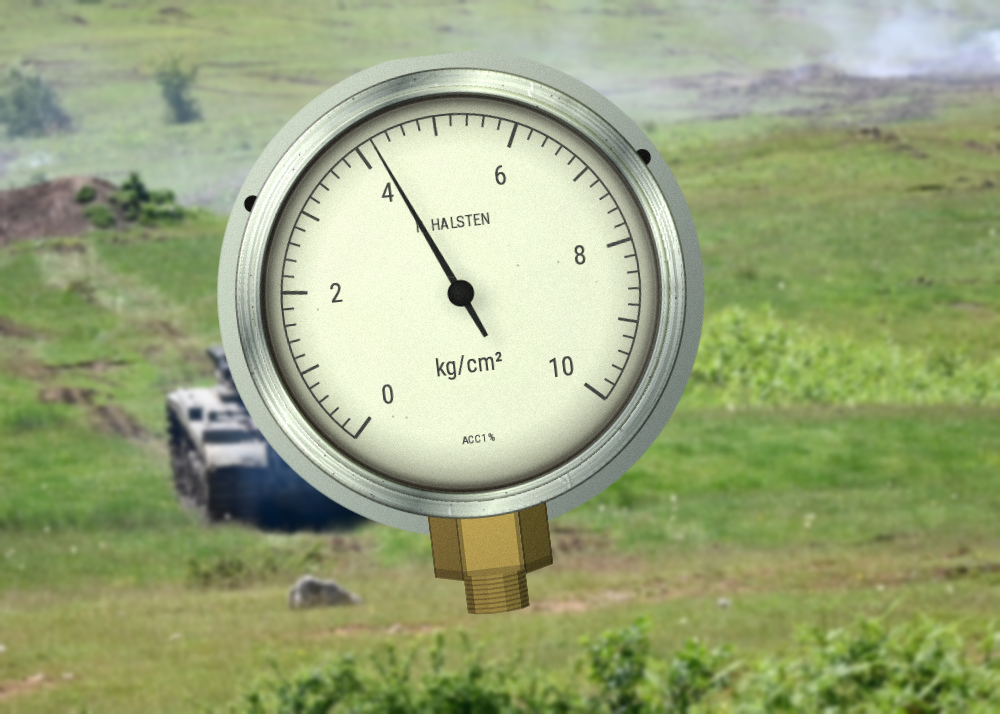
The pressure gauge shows 4.2 kg/cm²
